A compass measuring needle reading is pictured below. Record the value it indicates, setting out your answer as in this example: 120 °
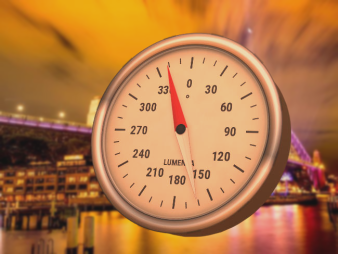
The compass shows 340 °
